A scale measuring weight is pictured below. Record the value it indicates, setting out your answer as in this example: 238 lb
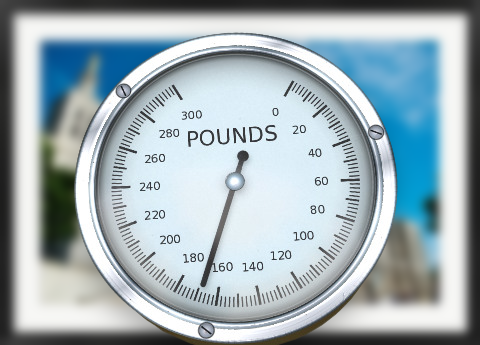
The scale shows 168 lb
